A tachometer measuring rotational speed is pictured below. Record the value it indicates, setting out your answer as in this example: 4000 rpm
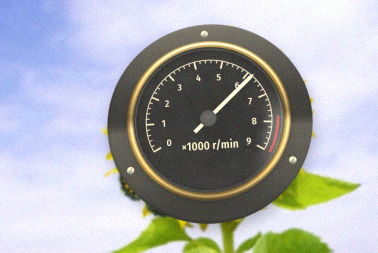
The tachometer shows 6200 rpm
